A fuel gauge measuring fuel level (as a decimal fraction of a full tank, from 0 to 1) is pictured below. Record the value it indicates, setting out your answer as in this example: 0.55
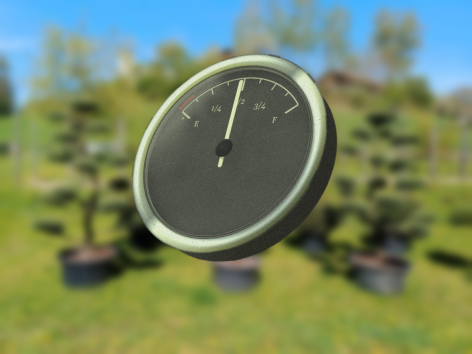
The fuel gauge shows 0.5
